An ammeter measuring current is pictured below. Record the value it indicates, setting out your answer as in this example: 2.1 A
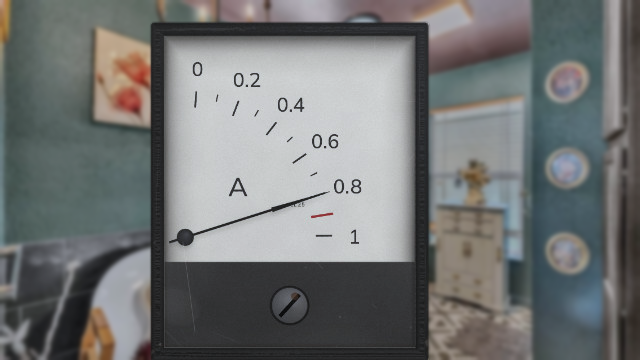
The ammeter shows 0.8 A
